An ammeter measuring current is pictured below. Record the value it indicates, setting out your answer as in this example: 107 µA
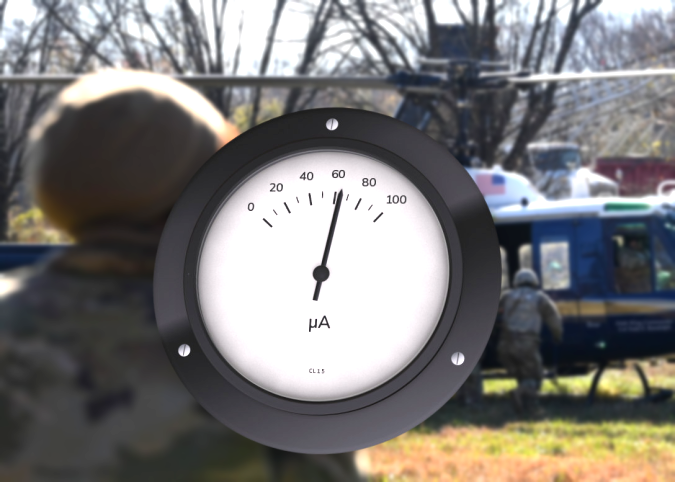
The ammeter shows 65 µA
